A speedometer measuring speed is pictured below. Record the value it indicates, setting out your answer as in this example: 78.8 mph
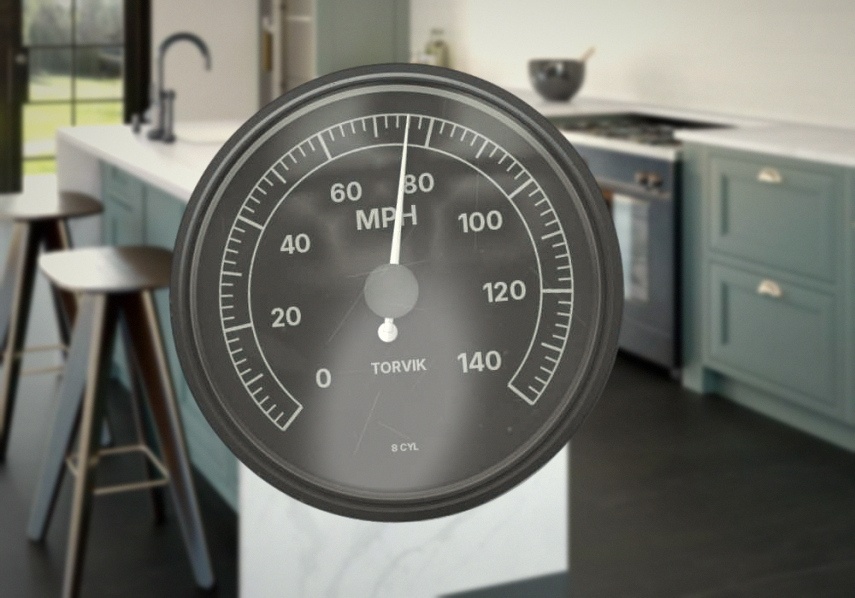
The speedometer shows 76 mph
